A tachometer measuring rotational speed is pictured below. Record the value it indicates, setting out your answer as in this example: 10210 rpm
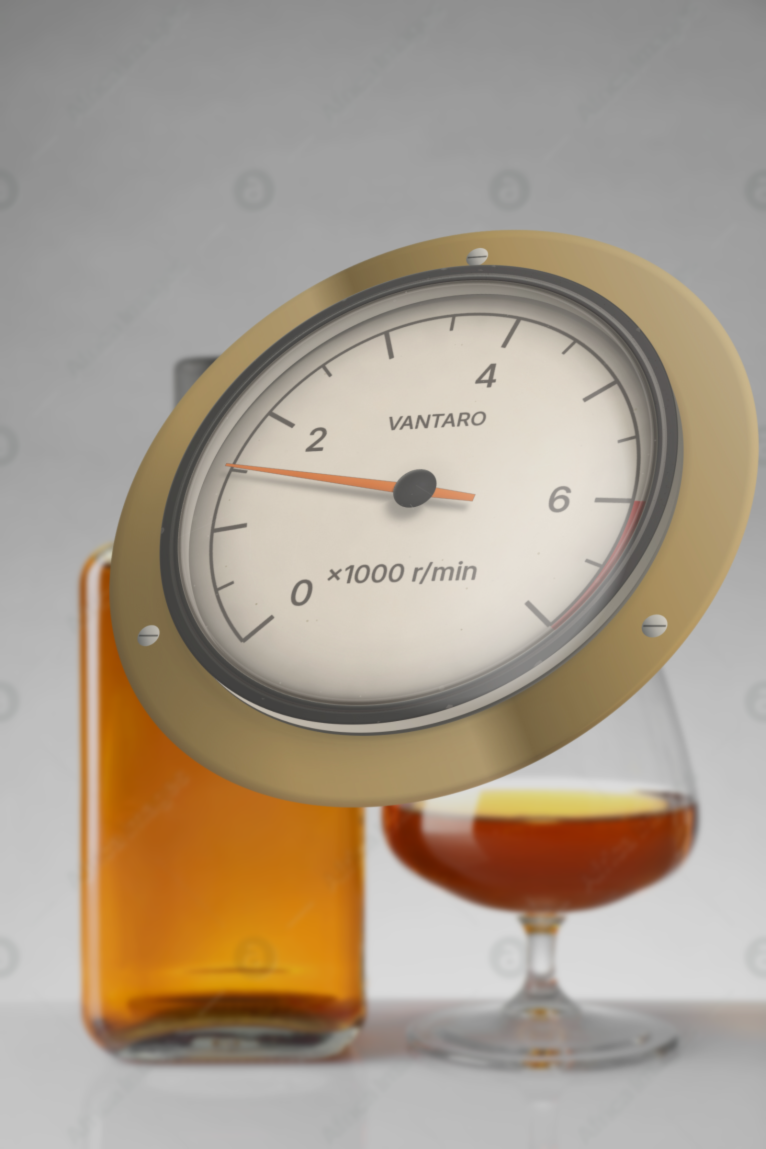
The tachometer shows 1500 rpm
